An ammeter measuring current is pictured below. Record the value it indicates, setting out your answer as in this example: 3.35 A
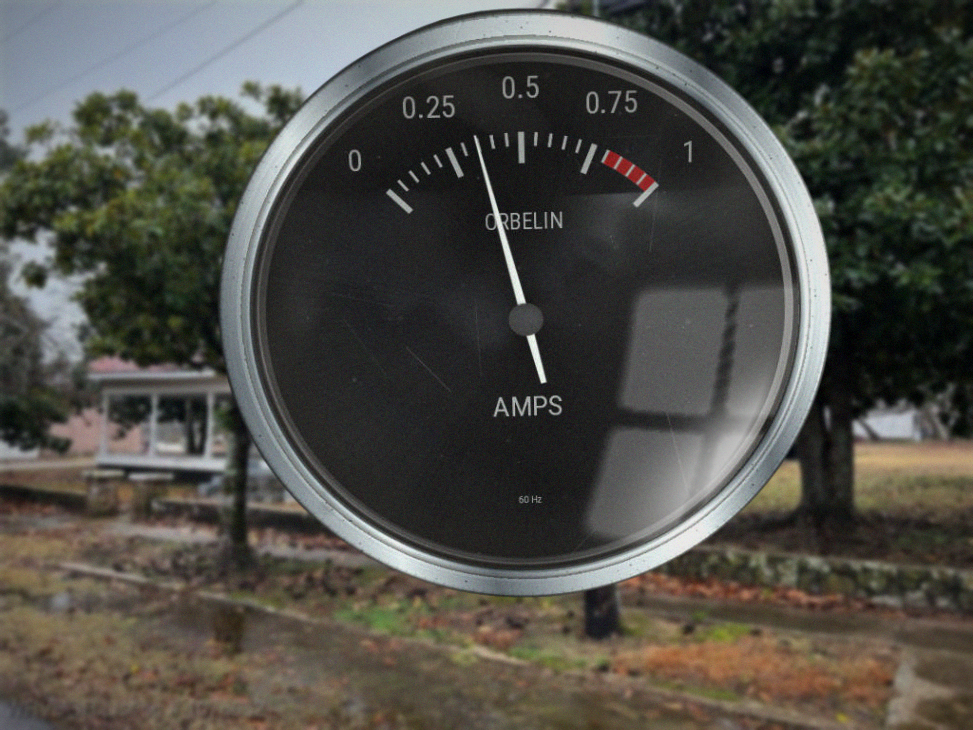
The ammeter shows 0.35 A
